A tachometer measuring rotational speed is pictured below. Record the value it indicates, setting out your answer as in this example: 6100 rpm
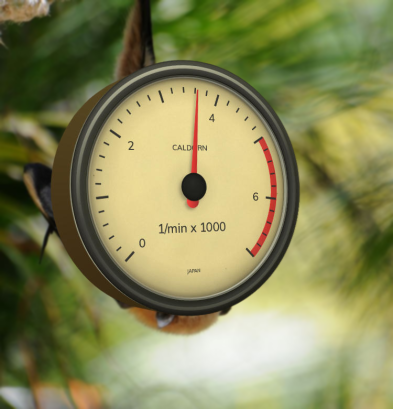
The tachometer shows 3600 rpm
